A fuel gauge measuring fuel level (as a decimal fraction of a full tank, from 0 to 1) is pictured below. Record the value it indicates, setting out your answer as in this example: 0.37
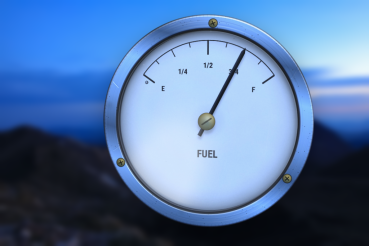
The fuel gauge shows 0.75
